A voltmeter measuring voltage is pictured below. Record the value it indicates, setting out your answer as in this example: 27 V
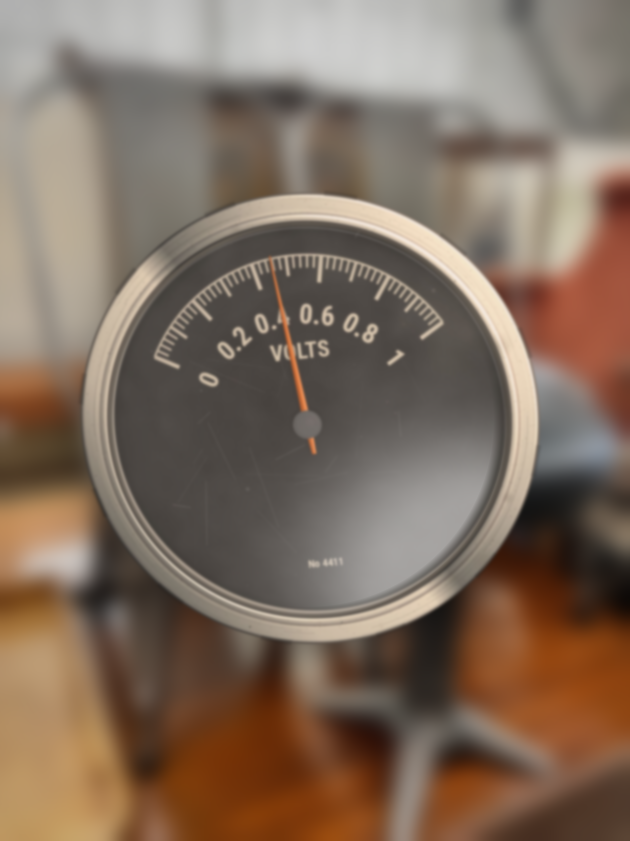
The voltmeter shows 0.46 V
